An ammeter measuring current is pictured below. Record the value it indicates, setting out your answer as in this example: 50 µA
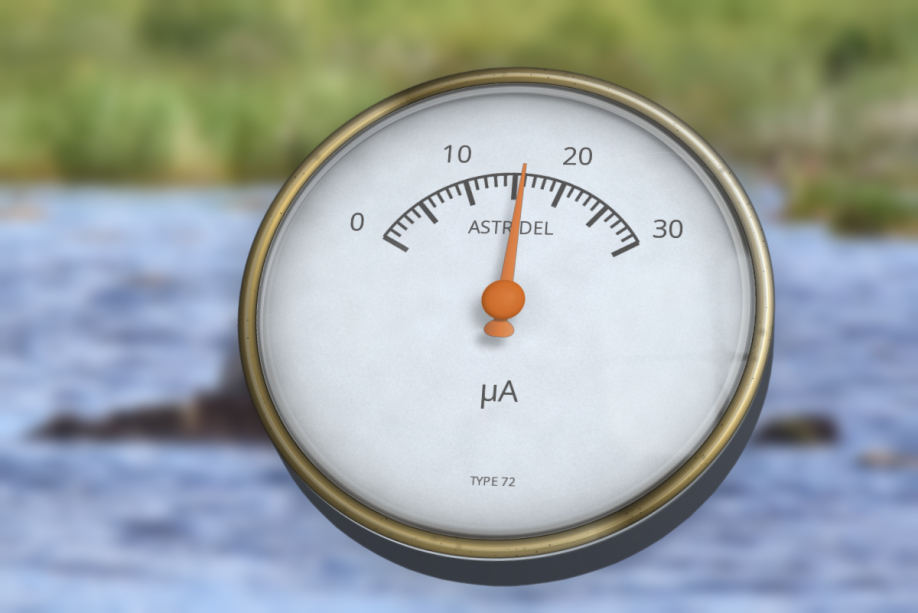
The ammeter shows 16 µA
